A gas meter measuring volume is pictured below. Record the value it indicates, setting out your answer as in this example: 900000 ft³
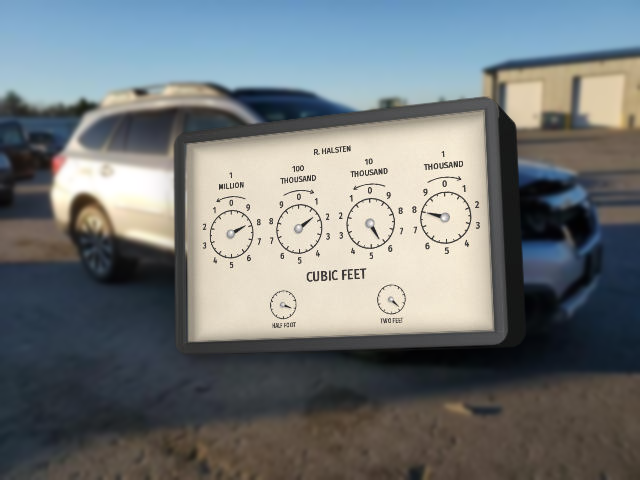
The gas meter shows 815800 ft³
